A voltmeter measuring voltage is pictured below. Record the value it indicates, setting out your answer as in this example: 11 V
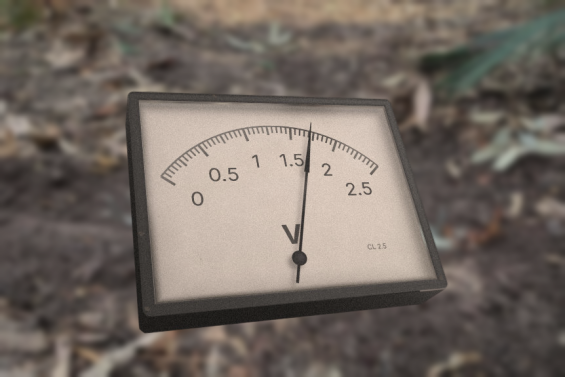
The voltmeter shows 1.7 V
